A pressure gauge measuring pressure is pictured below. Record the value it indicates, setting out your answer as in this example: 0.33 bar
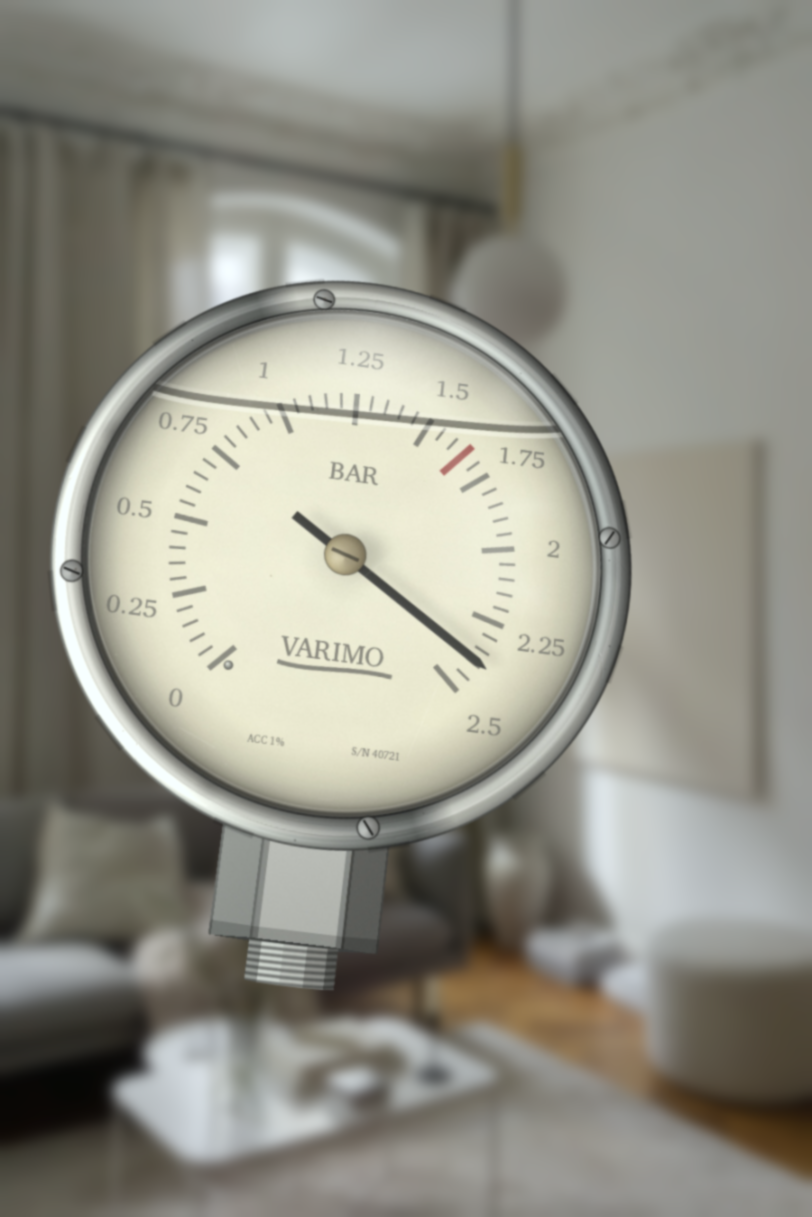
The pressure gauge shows 2.4 bar
